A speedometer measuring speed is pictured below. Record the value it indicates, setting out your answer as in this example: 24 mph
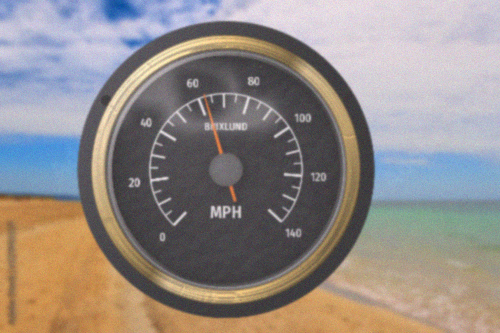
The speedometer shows 62.5 mph
